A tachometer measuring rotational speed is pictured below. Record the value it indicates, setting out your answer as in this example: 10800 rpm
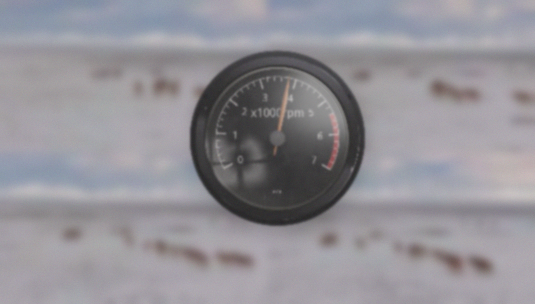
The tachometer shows 3800 rpm
